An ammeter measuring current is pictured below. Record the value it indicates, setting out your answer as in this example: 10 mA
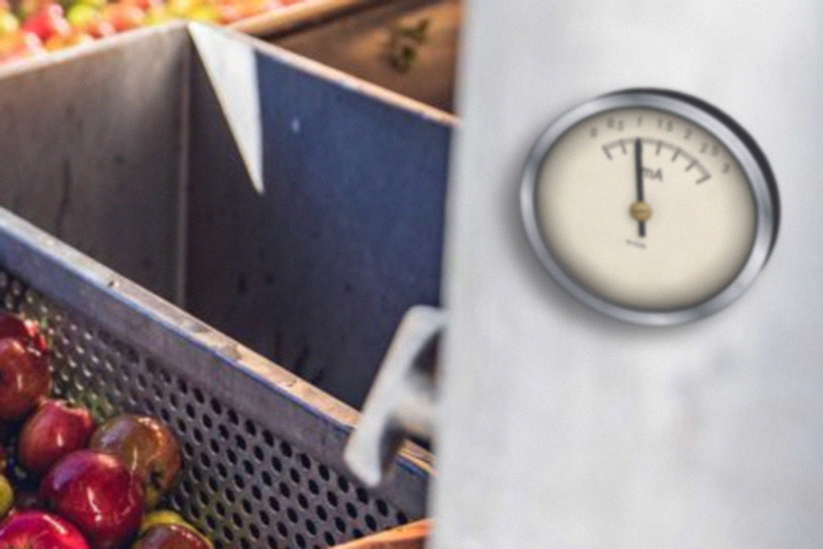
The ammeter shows 1 mA
